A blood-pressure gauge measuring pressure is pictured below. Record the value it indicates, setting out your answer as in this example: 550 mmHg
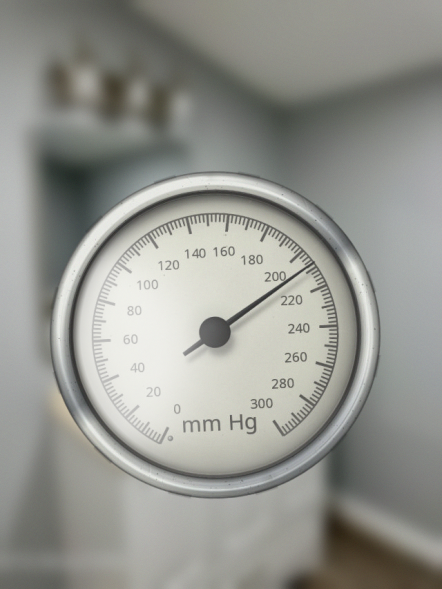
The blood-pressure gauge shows 208 mmHg
